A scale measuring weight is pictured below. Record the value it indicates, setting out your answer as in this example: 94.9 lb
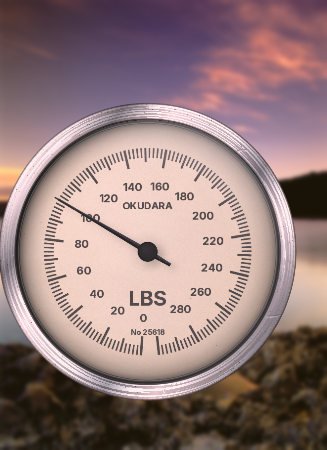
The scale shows 100 lb
